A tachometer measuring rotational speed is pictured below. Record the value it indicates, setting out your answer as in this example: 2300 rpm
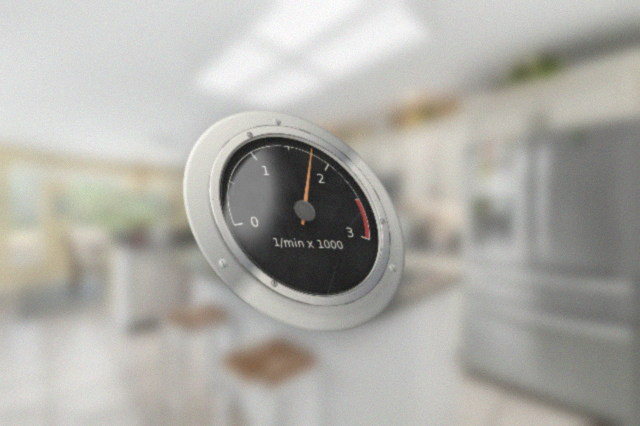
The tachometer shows 1750 rpm
